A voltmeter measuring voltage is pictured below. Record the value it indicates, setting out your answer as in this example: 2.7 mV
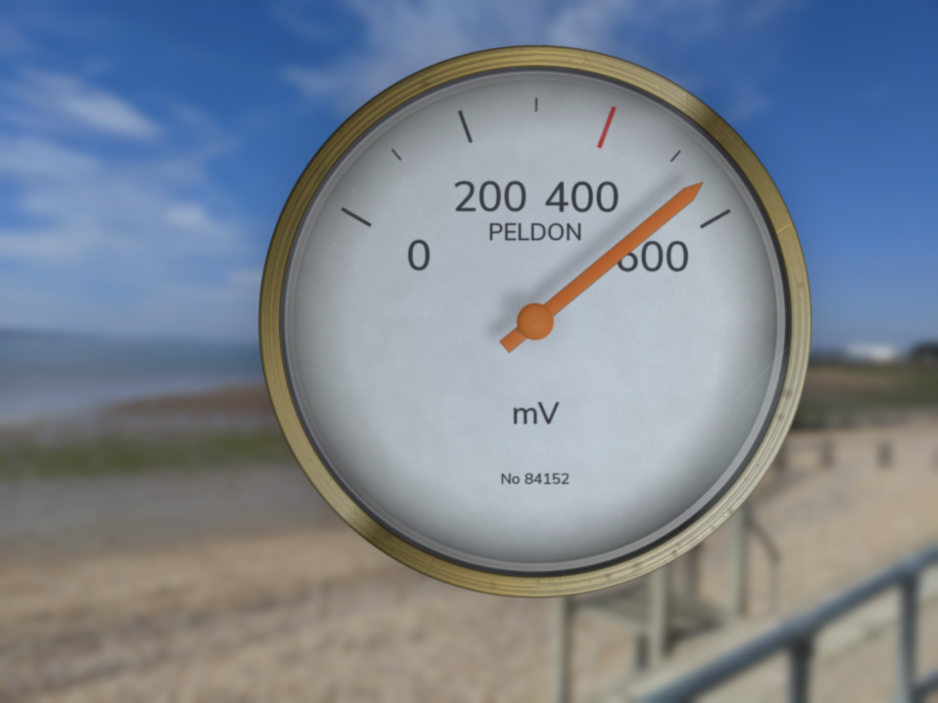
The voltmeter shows 550 mV
